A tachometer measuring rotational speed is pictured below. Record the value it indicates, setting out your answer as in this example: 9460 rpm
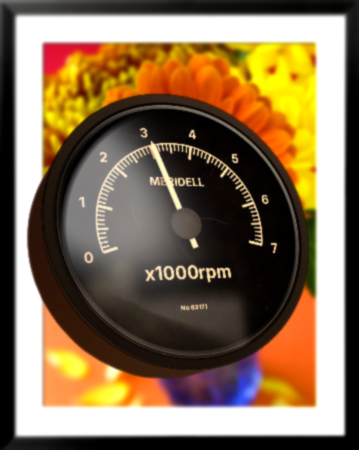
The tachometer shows 3000 rpm
